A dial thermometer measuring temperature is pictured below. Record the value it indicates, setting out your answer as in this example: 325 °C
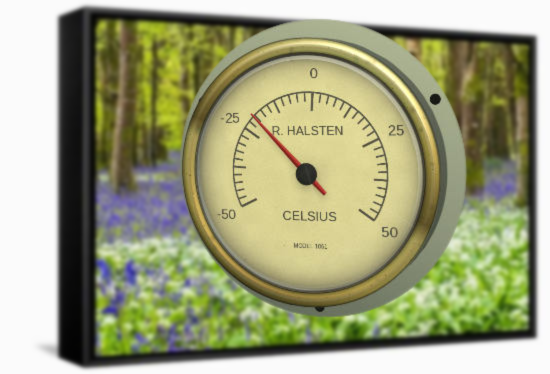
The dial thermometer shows -20 °C
